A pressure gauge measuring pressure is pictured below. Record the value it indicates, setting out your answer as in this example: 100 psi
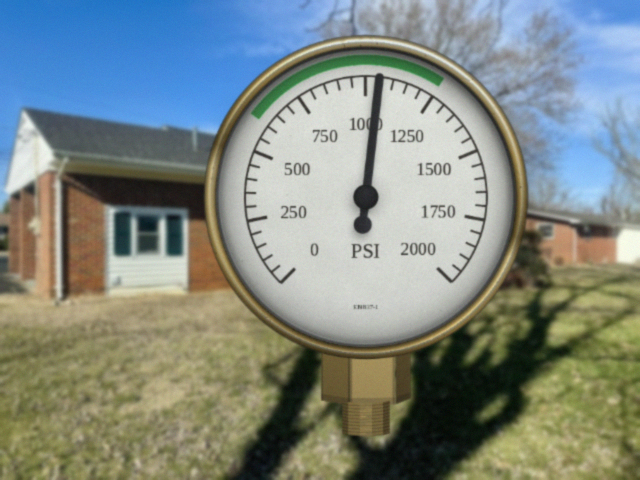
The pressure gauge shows 1050 psi
